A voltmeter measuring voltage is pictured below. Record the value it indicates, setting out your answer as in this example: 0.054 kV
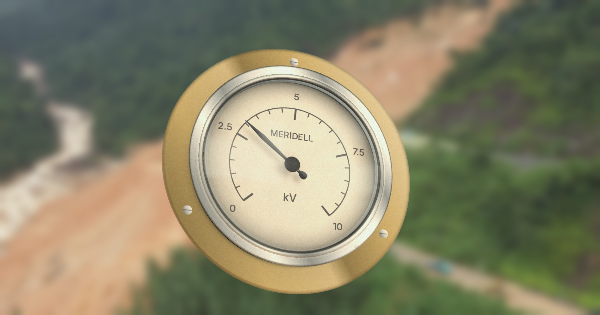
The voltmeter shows 3 kV
